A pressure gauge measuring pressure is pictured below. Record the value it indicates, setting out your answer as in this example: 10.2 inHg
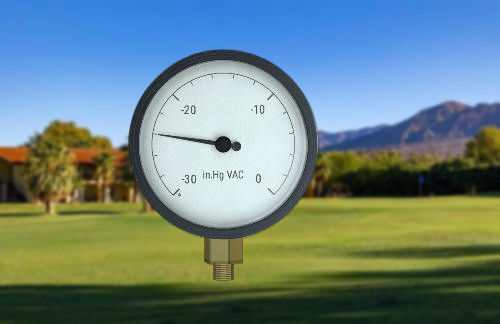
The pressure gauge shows -24 inHg
